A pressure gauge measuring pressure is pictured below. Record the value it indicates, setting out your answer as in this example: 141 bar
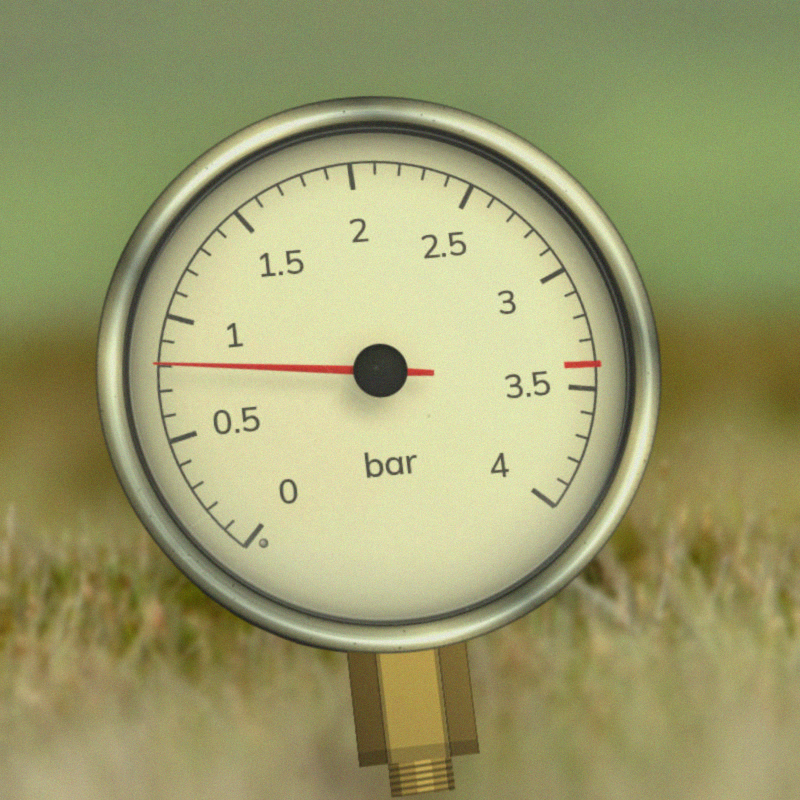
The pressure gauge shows 0.8 bar
